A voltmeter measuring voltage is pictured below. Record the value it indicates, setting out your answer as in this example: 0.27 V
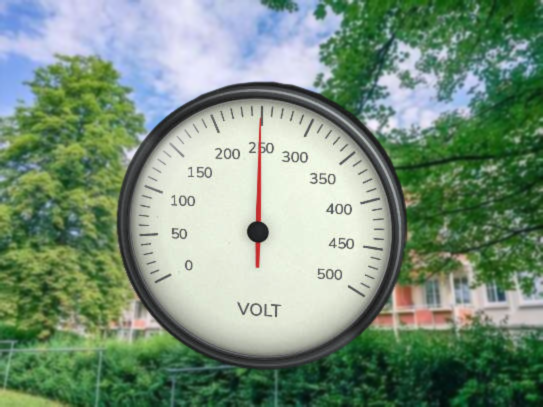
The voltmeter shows 250 V
